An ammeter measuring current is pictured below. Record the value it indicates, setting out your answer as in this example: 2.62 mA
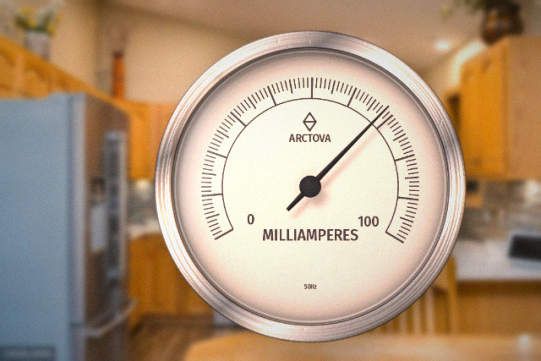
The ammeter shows 68 mA
